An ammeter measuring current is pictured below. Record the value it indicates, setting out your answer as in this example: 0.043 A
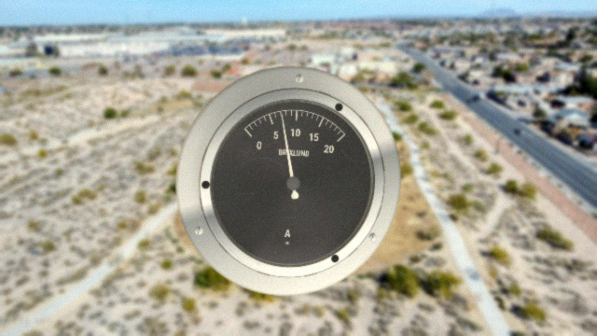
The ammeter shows 7 A
